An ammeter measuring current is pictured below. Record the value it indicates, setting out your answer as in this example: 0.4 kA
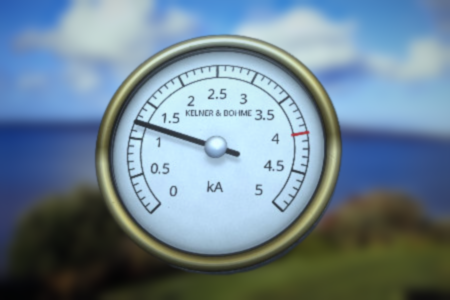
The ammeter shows 1.2 kA
